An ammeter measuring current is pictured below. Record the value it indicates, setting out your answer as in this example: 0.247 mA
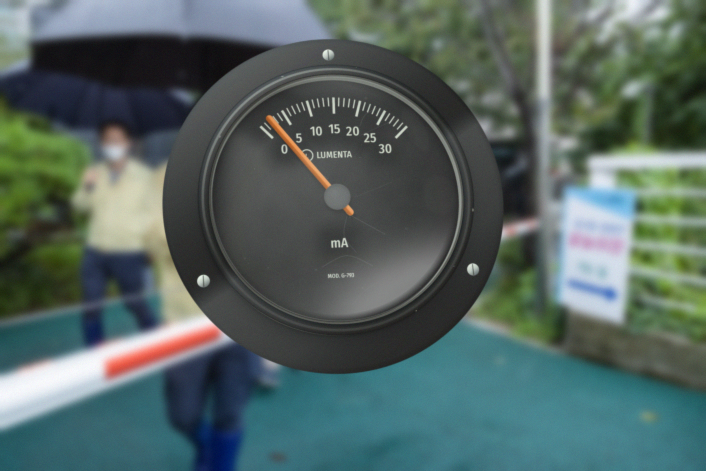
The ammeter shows 2 mA
